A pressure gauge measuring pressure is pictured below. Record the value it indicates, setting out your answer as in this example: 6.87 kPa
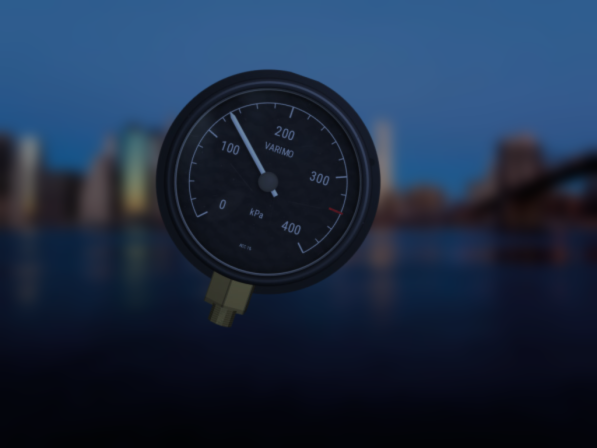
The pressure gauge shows 130 kPa
